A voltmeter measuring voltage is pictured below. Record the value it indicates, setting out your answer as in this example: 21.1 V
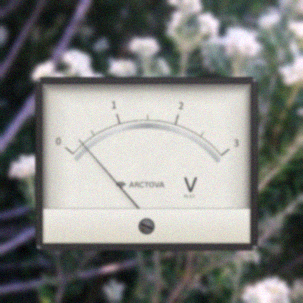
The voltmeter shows 0.25 V
